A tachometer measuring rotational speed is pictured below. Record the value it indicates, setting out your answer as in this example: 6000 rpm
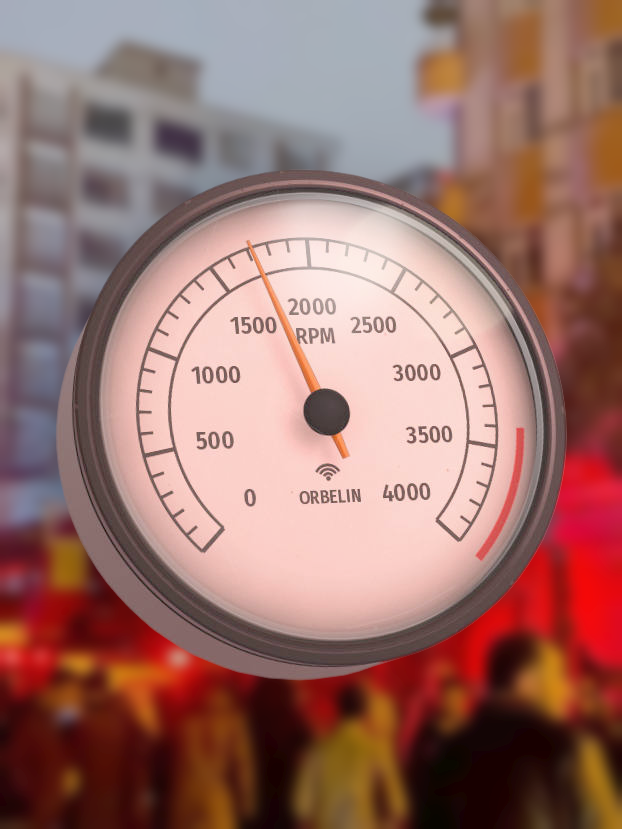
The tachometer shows 1700 rpm
